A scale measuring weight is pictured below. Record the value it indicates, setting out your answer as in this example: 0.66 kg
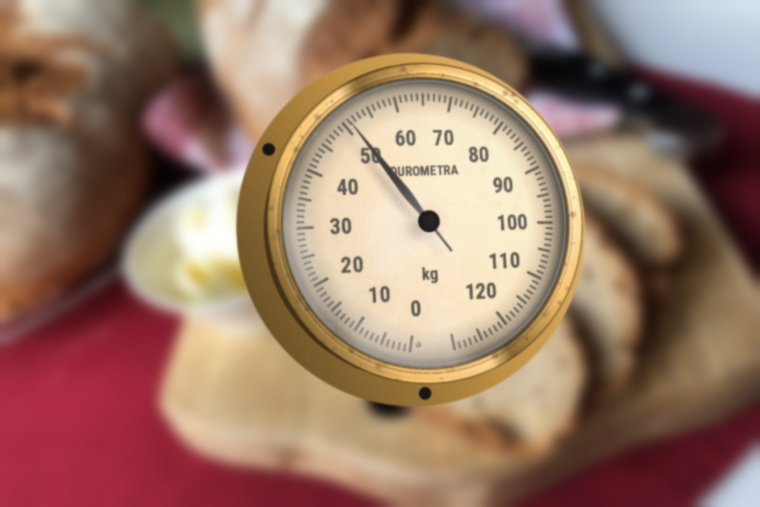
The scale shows 51 kg
